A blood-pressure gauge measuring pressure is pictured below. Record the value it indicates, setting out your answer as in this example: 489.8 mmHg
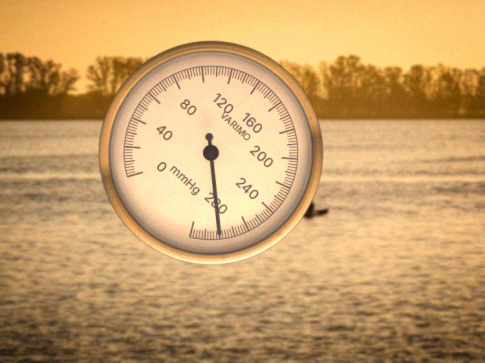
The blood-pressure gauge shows 280 mmHg
